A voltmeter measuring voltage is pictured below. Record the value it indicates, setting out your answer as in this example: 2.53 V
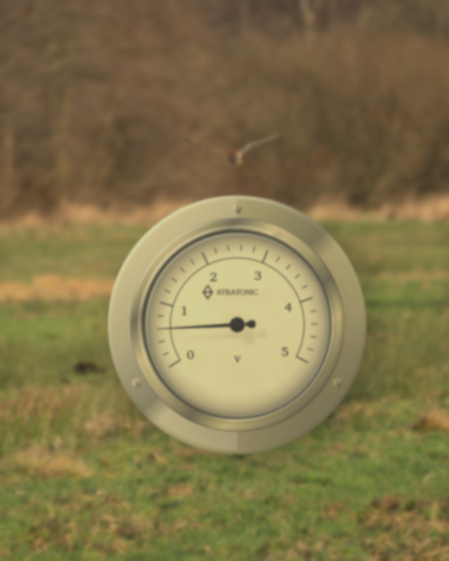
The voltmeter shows 0.6 V
